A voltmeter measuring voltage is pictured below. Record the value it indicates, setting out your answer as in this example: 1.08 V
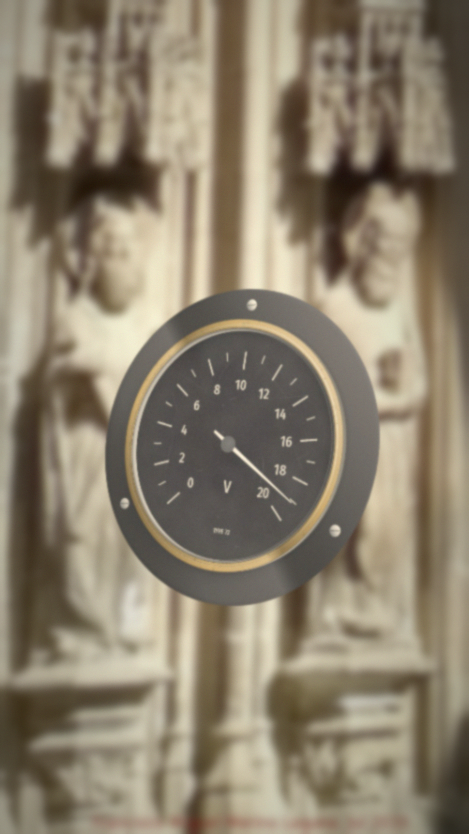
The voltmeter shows 19 V
